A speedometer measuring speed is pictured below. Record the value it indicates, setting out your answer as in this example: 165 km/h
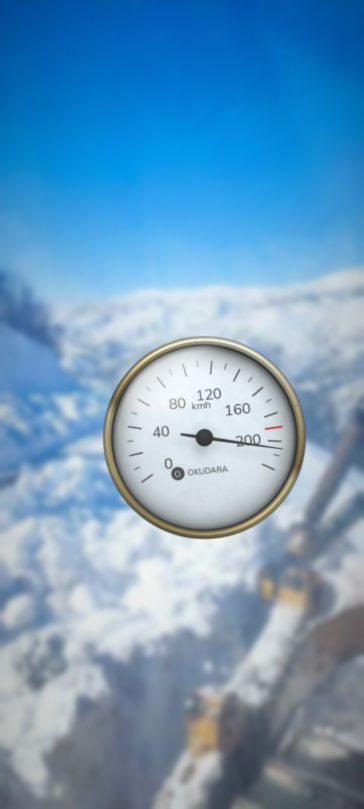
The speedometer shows 205 km/h
